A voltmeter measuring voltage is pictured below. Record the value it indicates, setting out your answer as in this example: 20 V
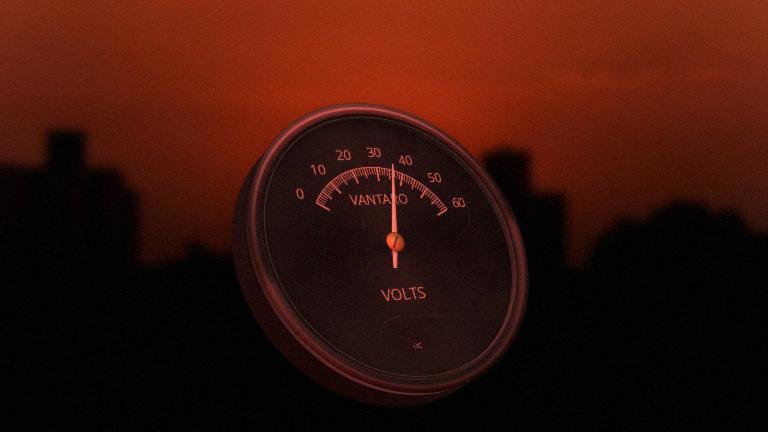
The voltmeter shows 35 V
